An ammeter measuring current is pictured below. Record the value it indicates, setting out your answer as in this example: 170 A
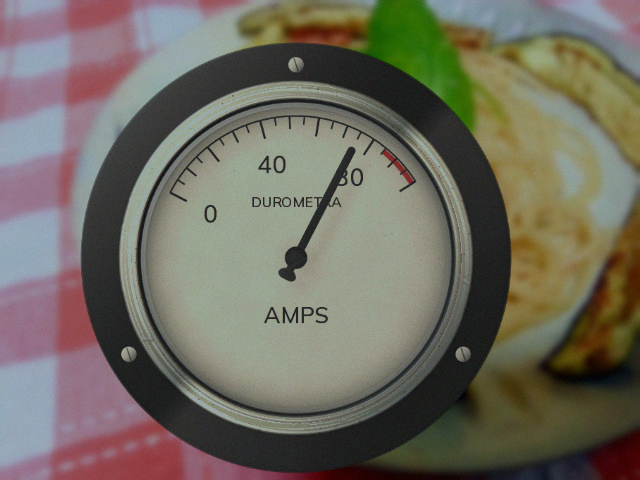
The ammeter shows 75 A
